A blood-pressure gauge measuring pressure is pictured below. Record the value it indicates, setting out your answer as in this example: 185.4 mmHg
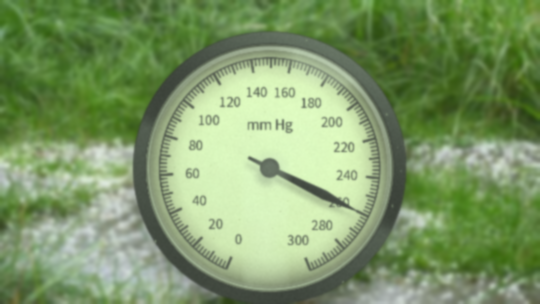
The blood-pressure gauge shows 260 mmHg
